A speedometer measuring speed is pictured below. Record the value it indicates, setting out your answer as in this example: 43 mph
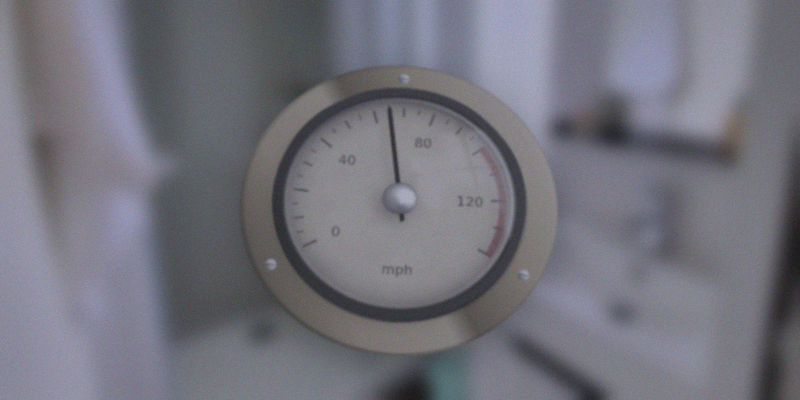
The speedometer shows 65 mph
